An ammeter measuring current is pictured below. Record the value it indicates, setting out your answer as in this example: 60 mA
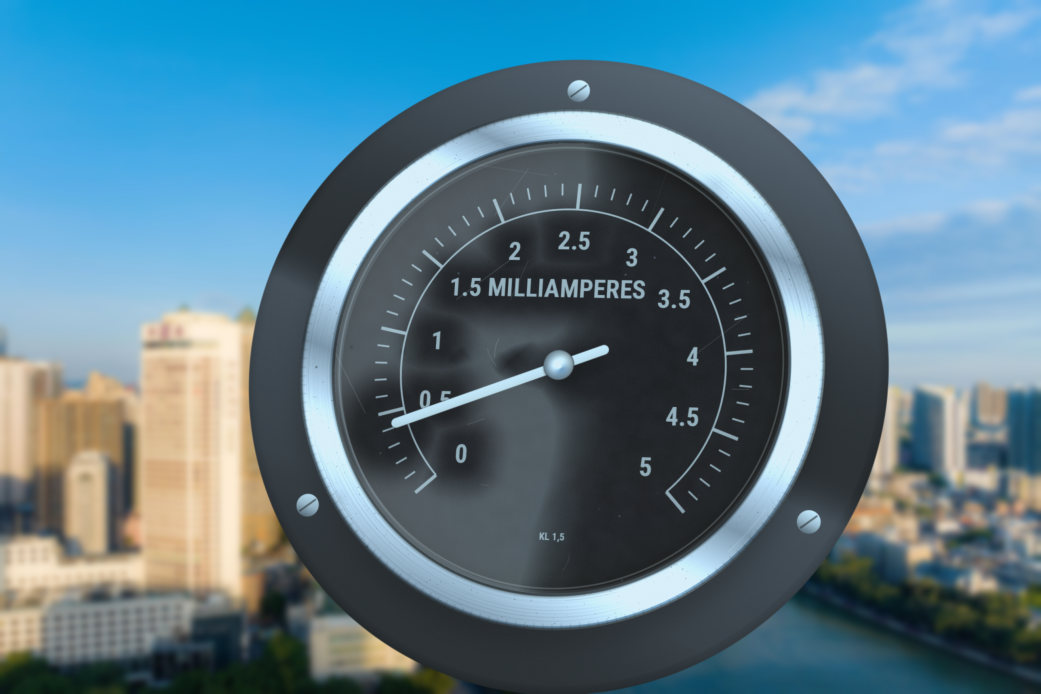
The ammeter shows 0.4 mA
